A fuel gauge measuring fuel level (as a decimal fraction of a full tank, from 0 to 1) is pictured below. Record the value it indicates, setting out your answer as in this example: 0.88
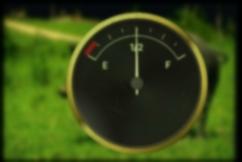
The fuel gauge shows 0.5
